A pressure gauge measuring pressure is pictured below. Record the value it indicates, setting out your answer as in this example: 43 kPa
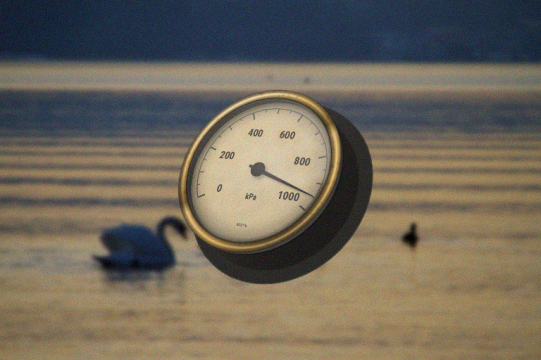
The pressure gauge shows 950 kPa
